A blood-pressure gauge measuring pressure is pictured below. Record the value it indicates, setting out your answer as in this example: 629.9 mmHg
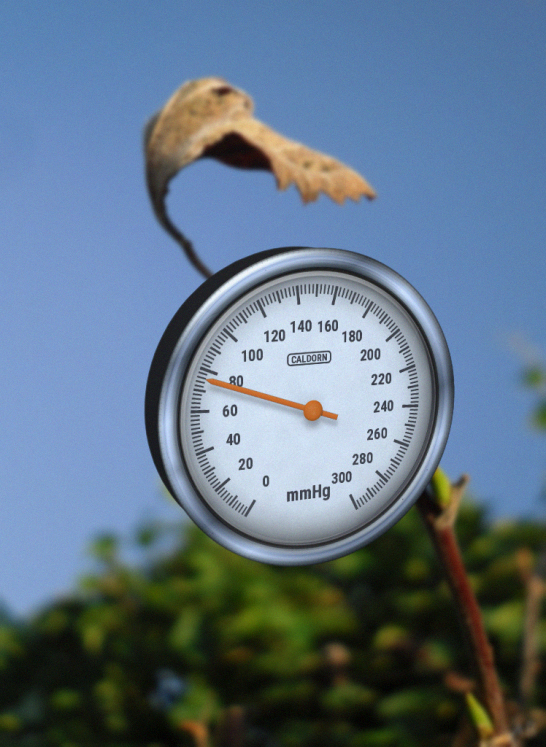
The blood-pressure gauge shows 76 mmHg
